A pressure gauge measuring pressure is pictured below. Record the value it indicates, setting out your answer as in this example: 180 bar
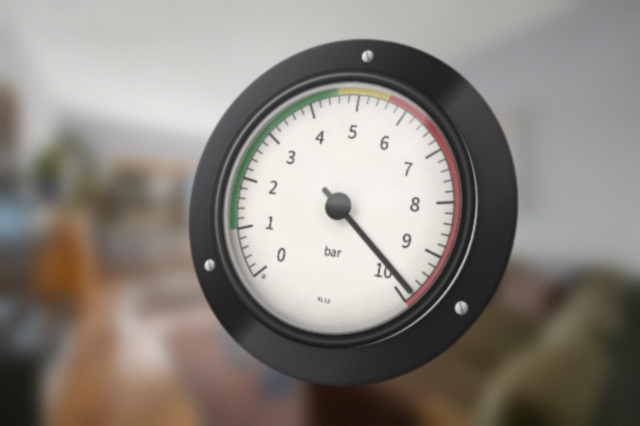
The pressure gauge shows 9.8 bar
